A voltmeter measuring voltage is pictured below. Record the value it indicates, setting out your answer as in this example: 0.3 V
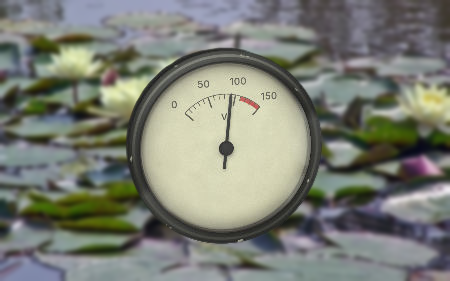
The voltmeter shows 90 V
